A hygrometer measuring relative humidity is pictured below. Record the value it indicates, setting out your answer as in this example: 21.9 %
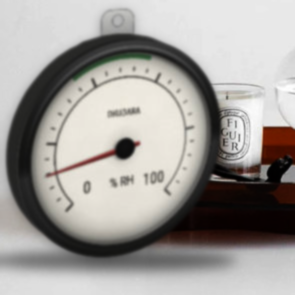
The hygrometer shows 12 %
